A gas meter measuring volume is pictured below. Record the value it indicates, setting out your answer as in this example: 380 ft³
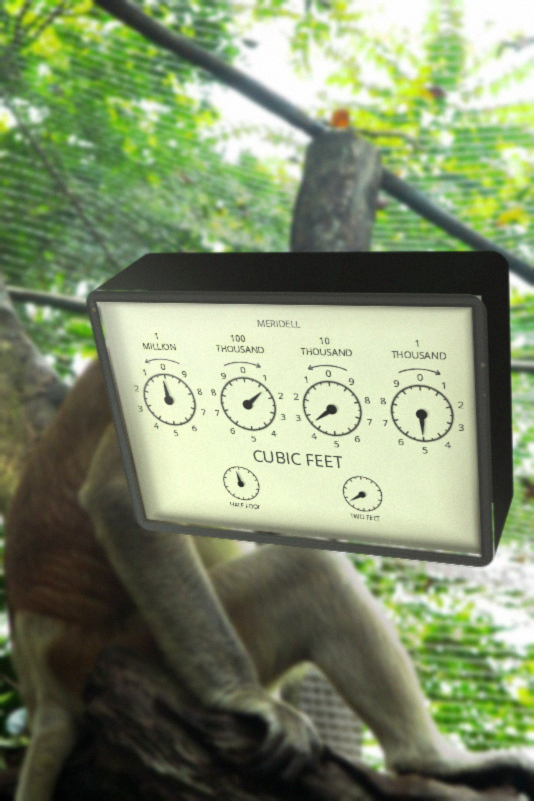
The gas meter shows 13500 ft³
